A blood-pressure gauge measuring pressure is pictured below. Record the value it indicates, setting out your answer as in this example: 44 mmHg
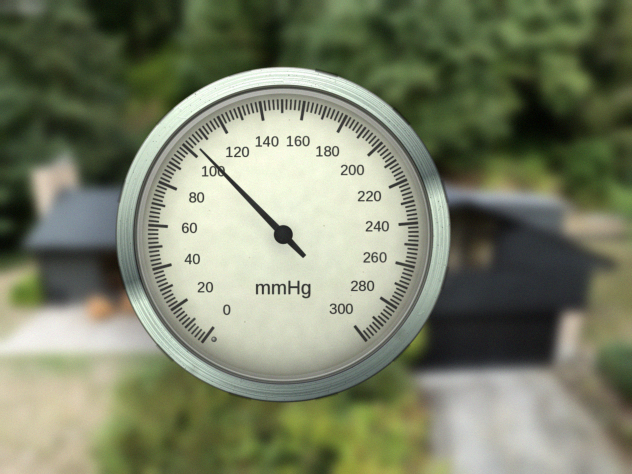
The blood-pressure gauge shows 104 mmHg
